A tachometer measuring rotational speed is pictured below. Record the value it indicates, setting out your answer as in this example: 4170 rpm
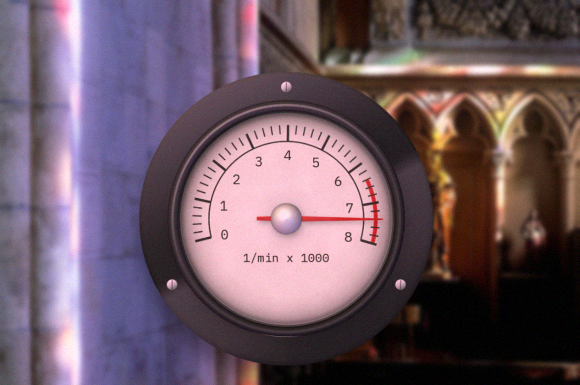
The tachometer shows 7400 rpm
